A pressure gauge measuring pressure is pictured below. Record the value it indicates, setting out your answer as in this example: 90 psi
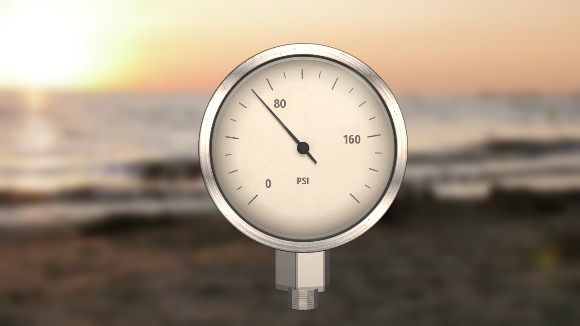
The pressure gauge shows 70 psi
